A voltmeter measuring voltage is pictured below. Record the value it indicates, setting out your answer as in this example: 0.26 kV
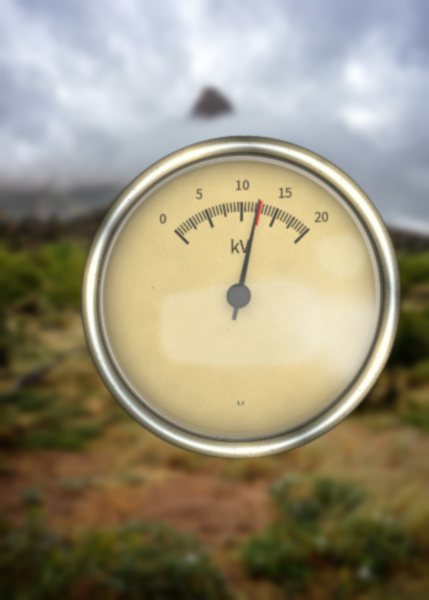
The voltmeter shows 12.5 kV
